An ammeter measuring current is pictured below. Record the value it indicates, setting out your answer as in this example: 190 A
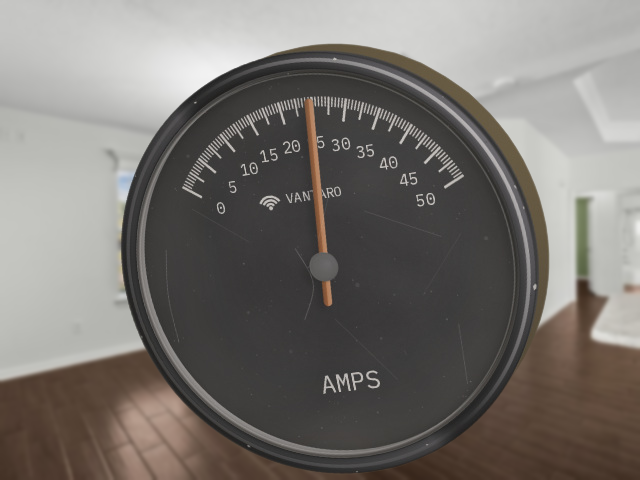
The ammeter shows 25 A
